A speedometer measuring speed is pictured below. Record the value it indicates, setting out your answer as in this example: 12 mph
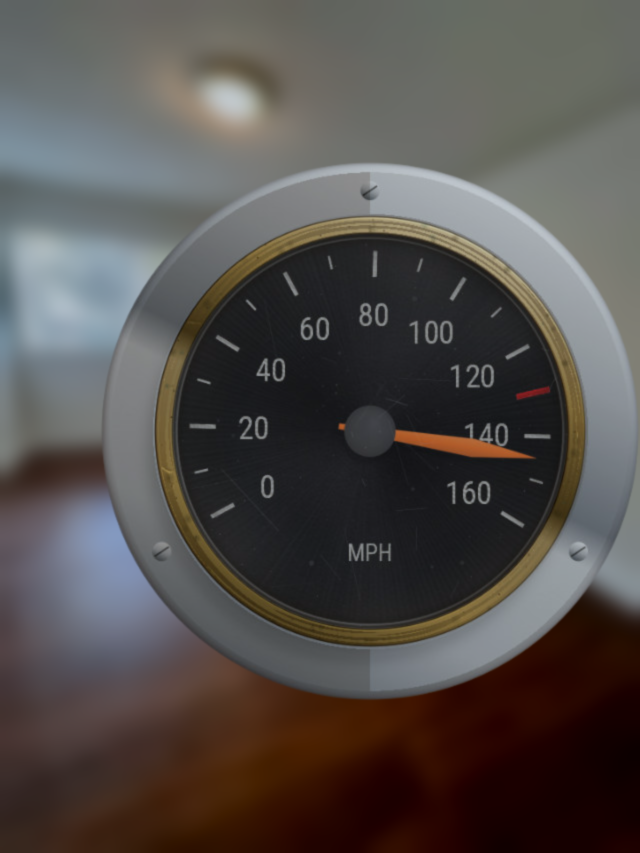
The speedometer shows 145 mph
